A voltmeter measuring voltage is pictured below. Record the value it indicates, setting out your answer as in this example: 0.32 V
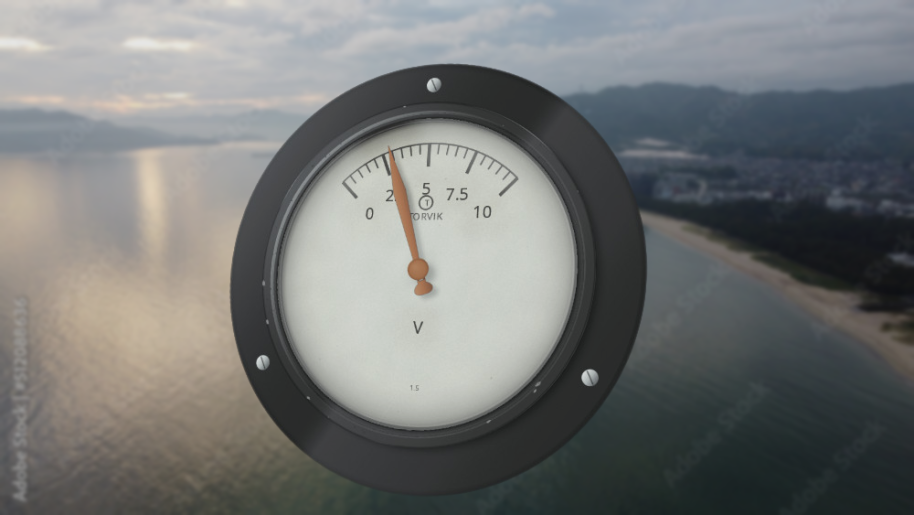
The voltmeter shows 3 V
